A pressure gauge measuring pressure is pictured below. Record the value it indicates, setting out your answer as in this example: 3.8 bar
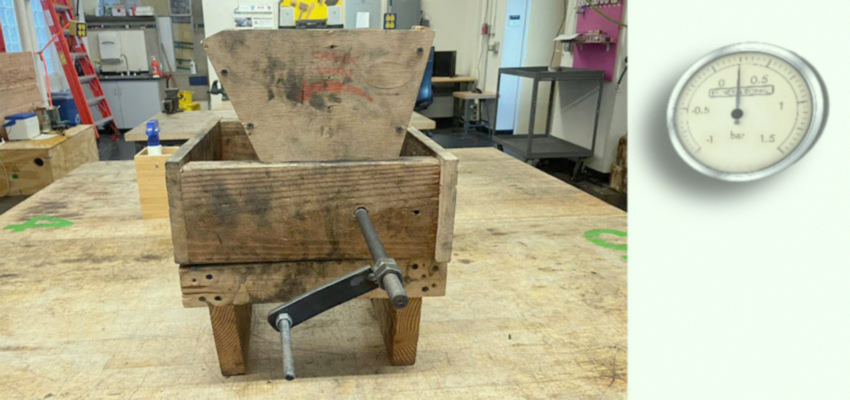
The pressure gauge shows 0.25 bar
